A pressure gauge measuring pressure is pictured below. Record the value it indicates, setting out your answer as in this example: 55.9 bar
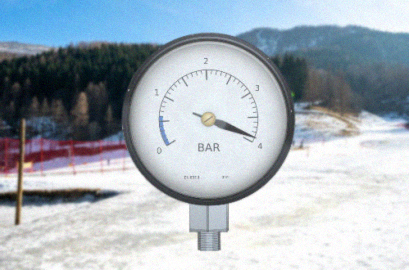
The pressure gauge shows 3.9 bar
